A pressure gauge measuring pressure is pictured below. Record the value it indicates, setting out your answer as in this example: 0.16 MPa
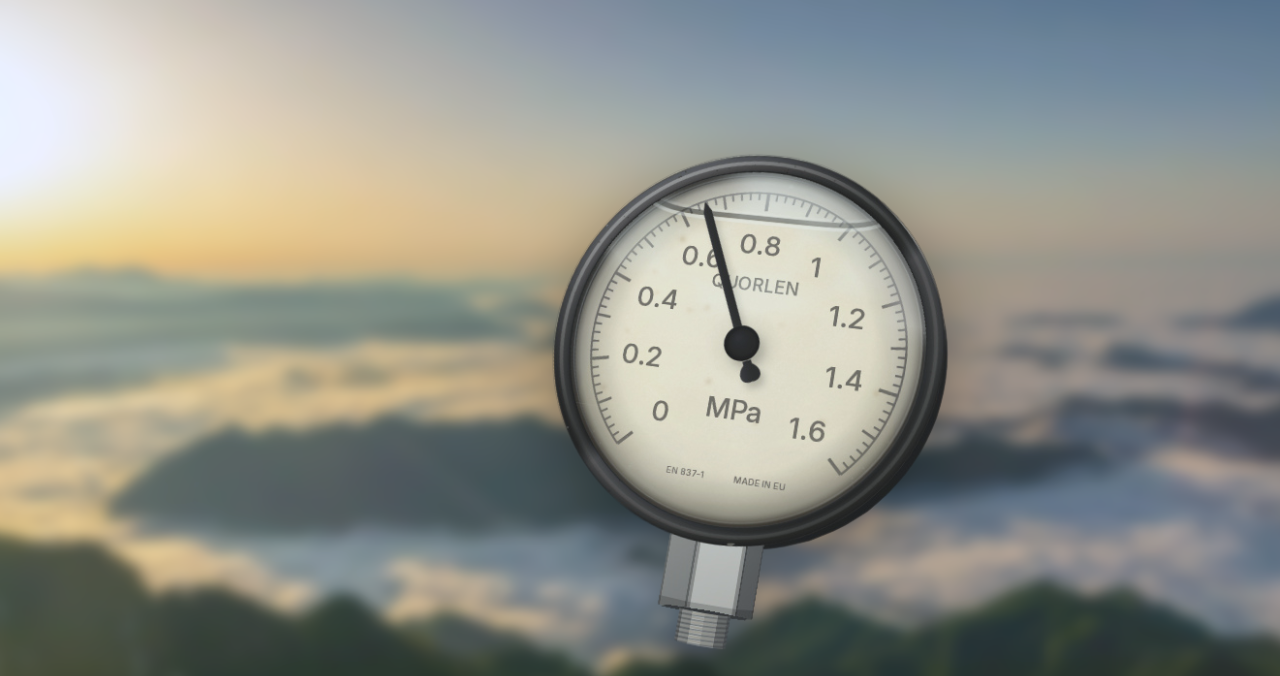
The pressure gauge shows 0.66 MPa
